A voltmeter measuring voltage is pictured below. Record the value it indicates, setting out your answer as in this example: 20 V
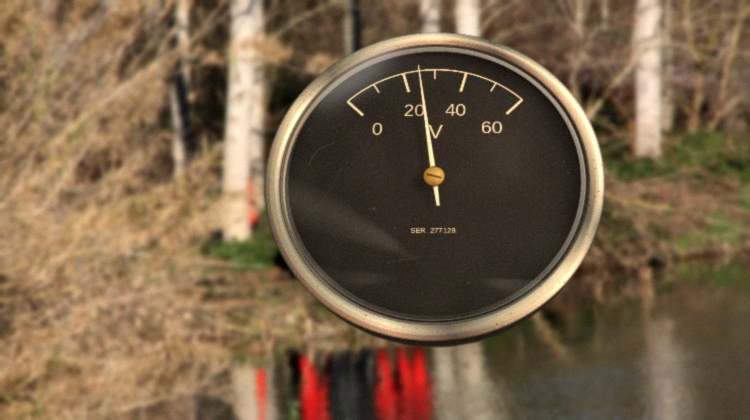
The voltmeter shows 25 V
